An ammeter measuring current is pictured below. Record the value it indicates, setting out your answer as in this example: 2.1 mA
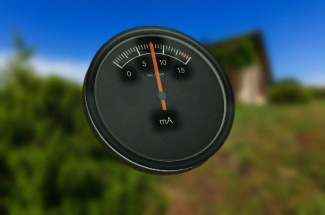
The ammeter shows 7.5 mA
